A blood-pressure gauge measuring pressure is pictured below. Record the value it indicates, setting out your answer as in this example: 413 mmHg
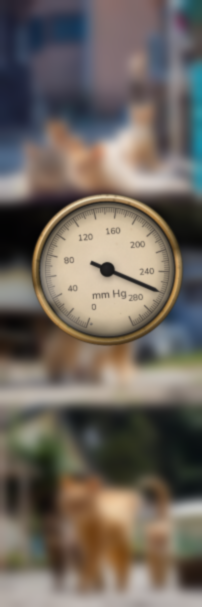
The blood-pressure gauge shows 260 mmHg
